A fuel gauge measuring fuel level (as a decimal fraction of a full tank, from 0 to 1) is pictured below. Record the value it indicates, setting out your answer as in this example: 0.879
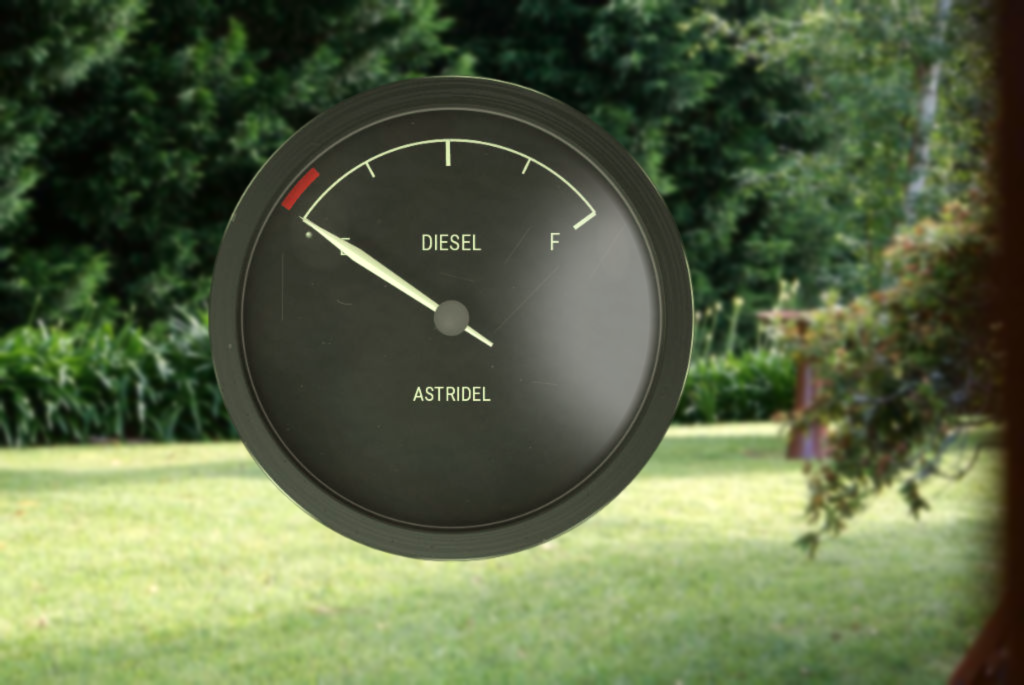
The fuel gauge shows 0
